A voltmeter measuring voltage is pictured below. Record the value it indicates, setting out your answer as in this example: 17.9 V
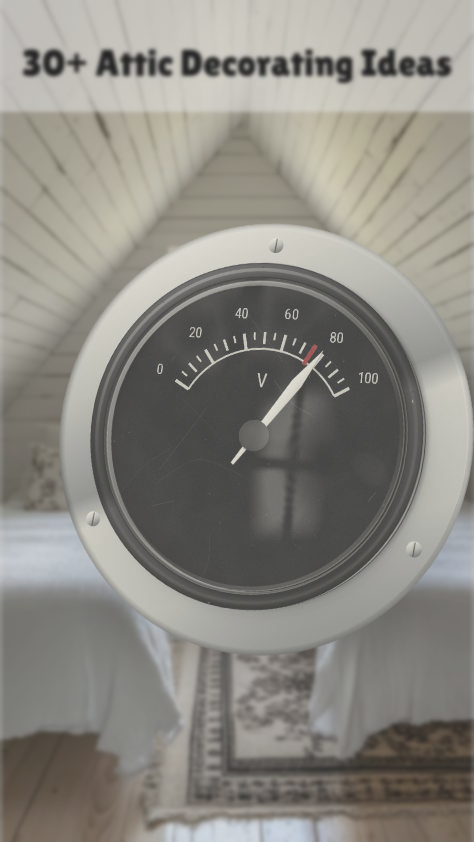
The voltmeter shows 80 V
